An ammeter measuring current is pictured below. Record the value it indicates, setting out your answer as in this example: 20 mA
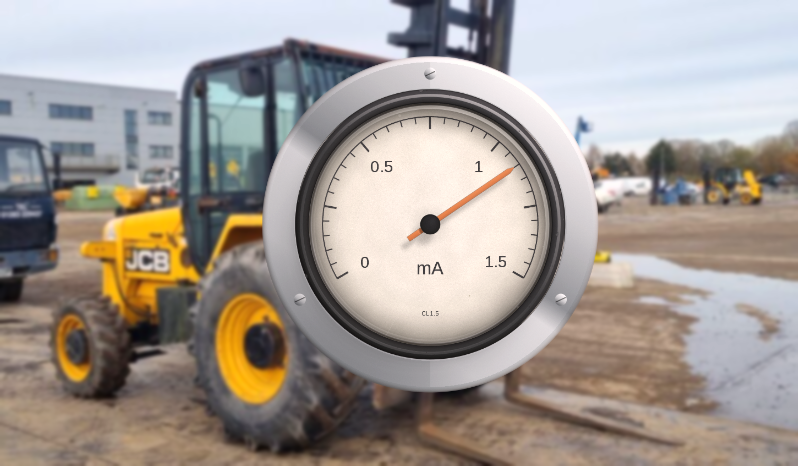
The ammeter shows 1.1 mA
